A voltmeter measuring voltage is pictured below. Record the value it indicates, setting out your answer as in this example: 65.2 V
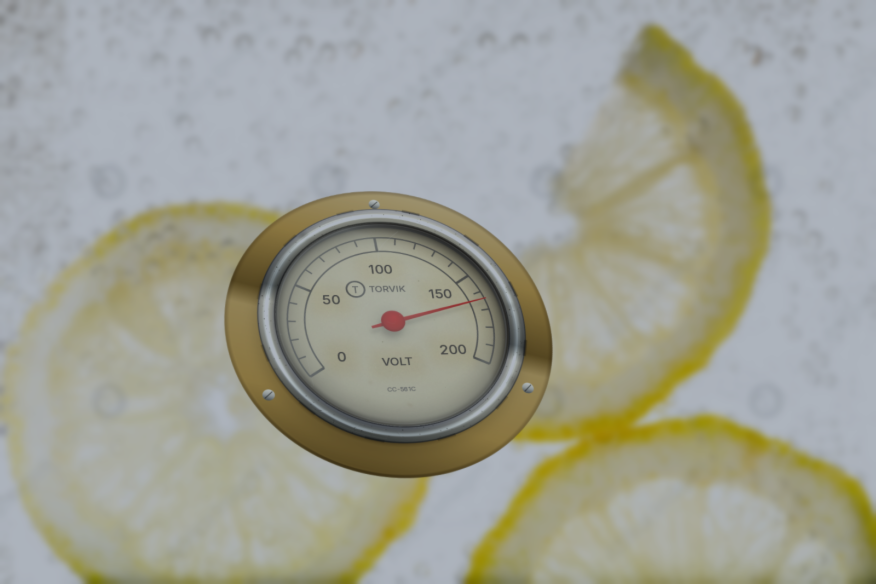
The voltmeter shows 165 V
